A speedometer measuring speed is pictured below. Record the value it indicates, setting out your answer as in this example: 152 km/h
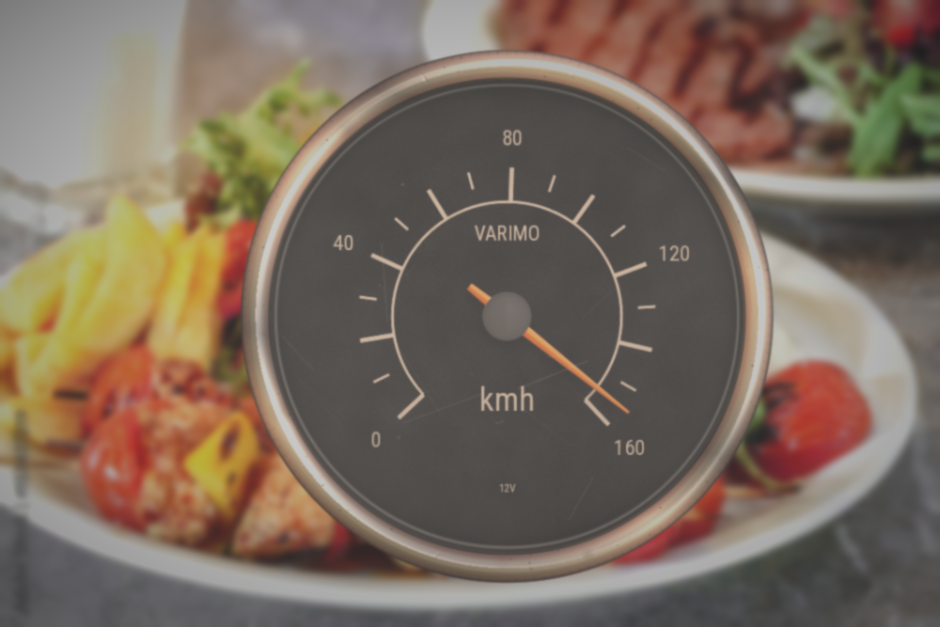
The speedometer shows 155 km/h
